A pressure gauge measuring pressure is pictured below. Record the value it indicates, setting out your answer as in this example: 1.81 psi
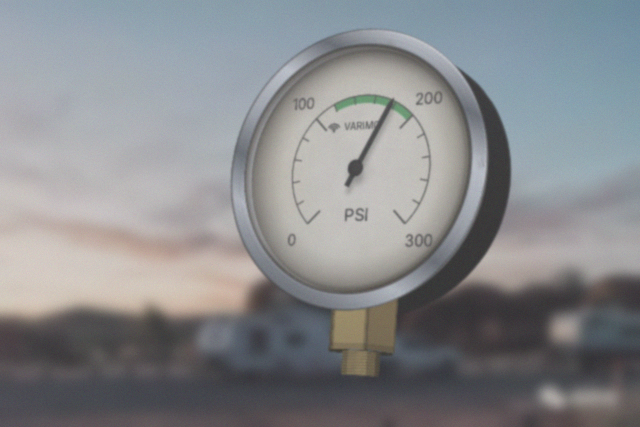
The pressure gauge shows 180 psi
